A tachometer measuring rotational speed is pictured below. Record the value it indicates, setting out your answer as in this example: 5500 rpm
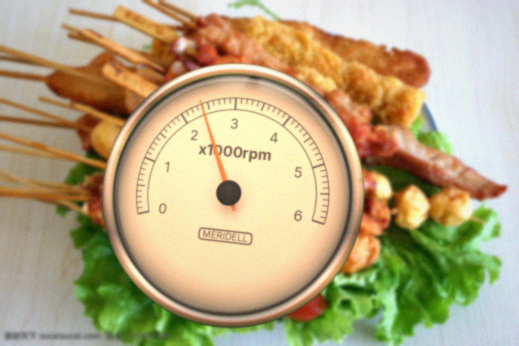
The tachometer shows 2400 rpm
